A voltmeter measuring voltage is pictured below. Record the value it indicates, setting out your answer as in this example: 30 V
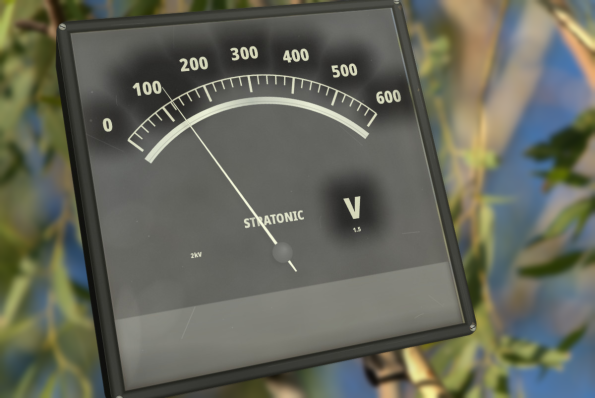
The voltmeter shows 120 V
